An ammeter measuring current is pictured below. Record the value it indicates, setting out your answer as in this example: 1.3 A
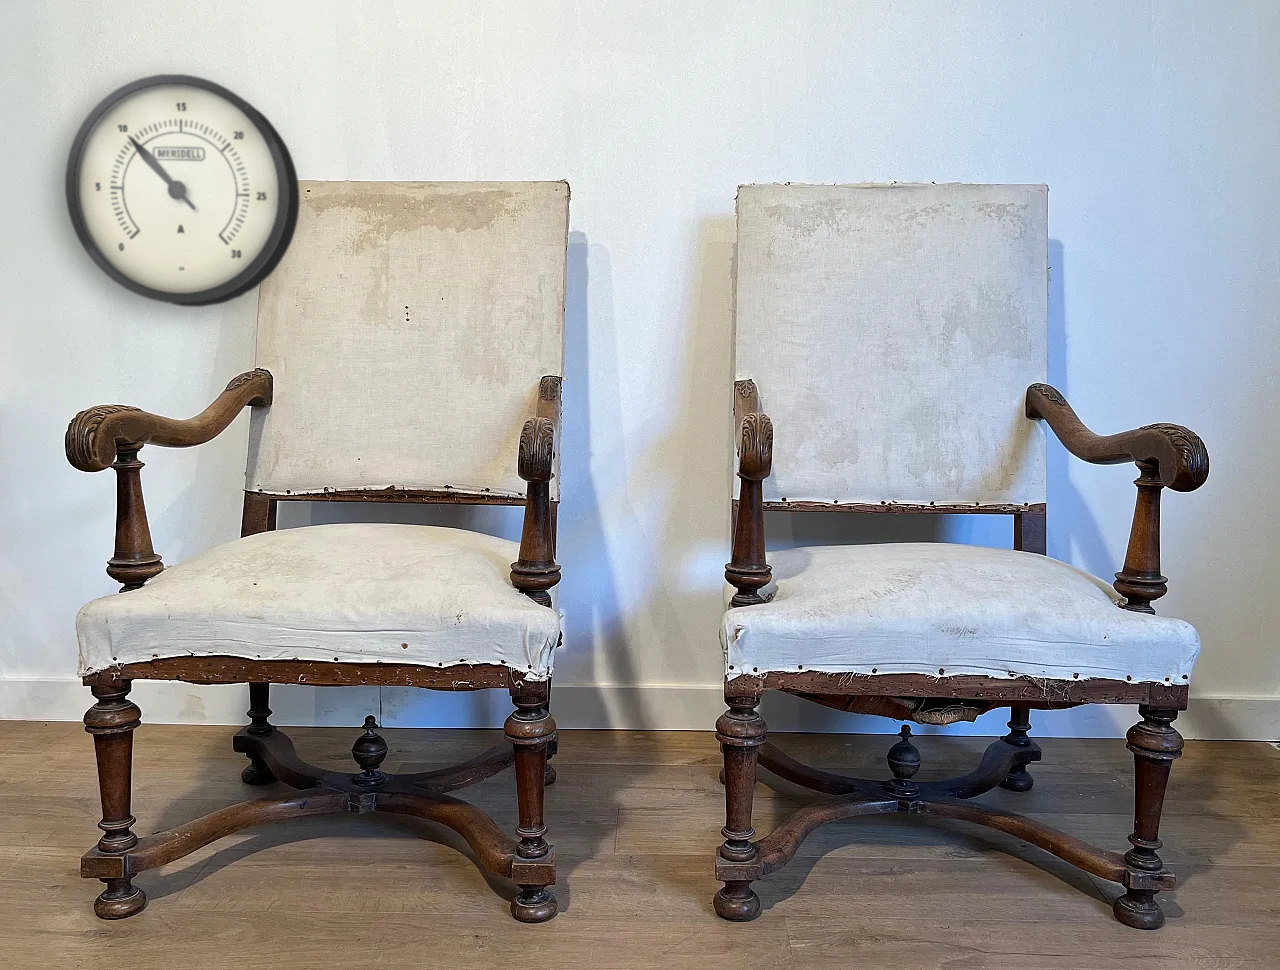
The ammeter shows 10 A
